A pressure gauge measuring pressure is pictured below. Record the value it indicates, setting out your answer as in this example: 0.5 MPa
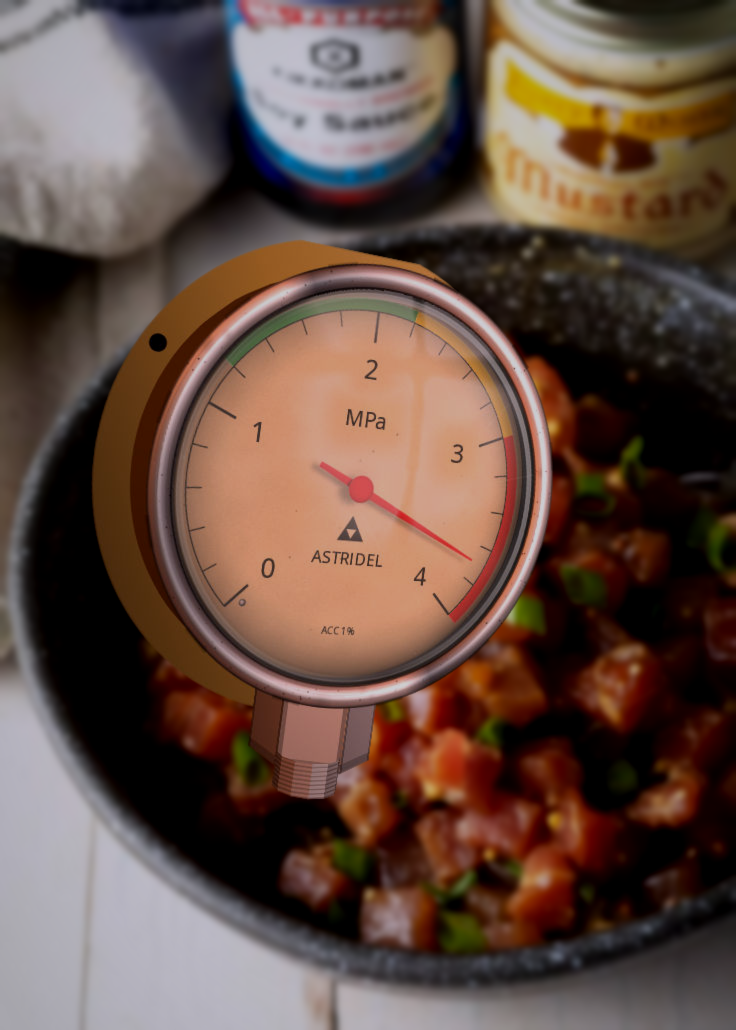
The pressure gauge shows 3.7 MPa
